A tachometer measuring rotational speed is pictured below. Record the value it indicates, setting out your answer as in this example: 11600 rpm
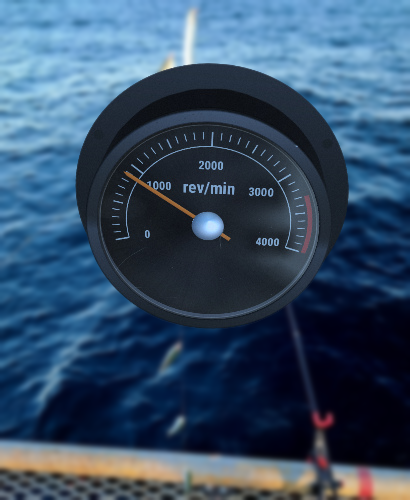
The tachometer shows 900 rpm
